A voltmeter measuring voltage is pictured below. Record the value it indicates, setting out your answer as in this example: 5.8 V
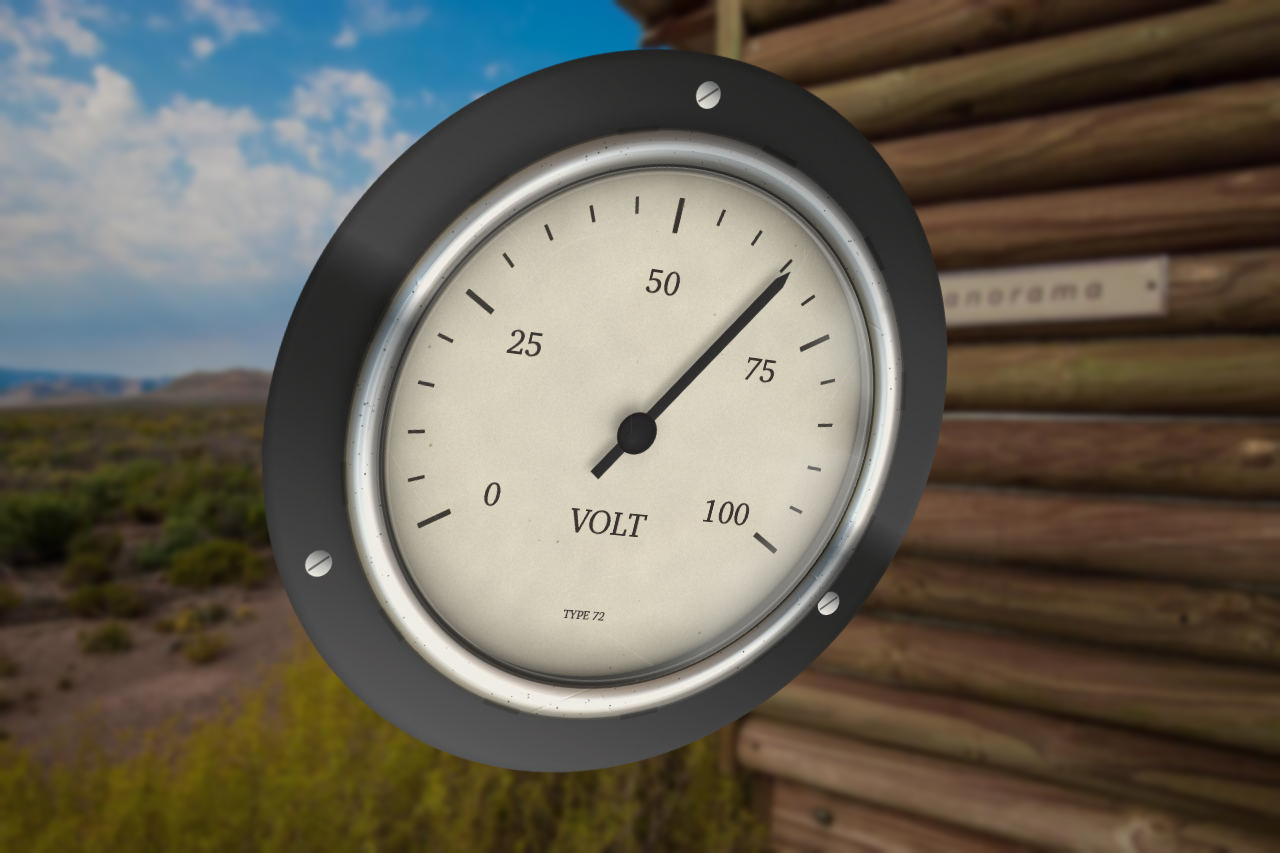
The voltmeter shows 65 V
